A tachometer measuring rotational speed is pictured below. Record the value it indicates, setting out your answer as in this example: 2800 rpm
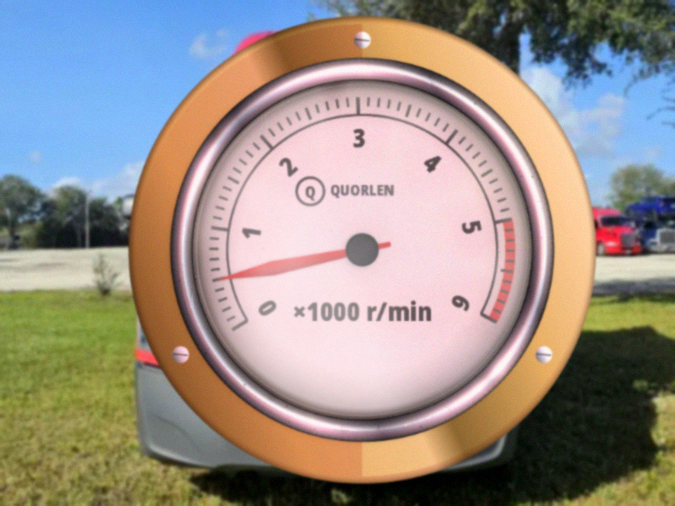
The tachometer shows 500 rpm
